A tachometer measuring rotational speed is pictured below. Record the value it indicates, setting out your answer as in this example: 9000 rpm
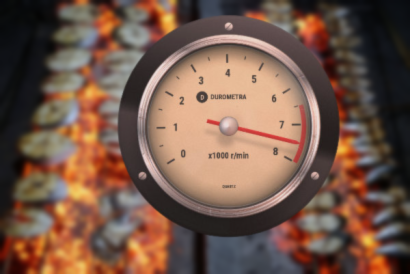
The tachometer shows 7500 rpm
